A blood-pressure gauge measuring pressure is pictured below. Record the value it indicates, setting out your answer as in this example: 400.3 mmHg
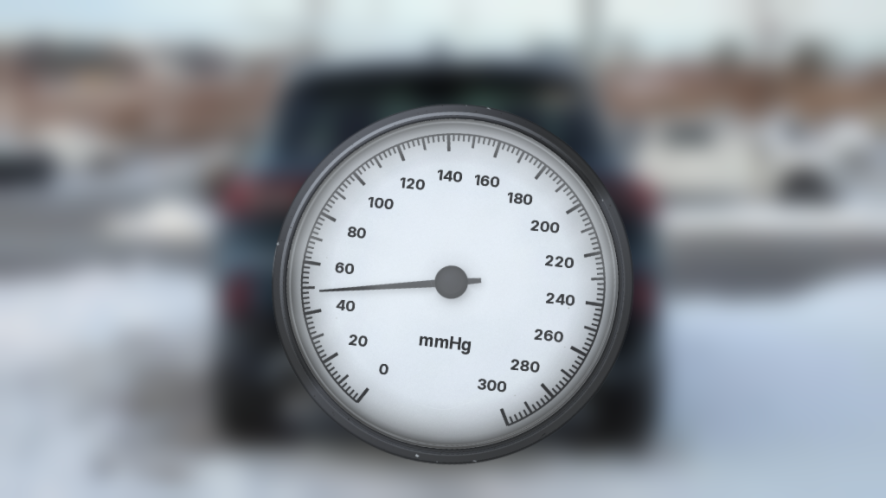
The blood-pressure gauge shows 48 mmHg
